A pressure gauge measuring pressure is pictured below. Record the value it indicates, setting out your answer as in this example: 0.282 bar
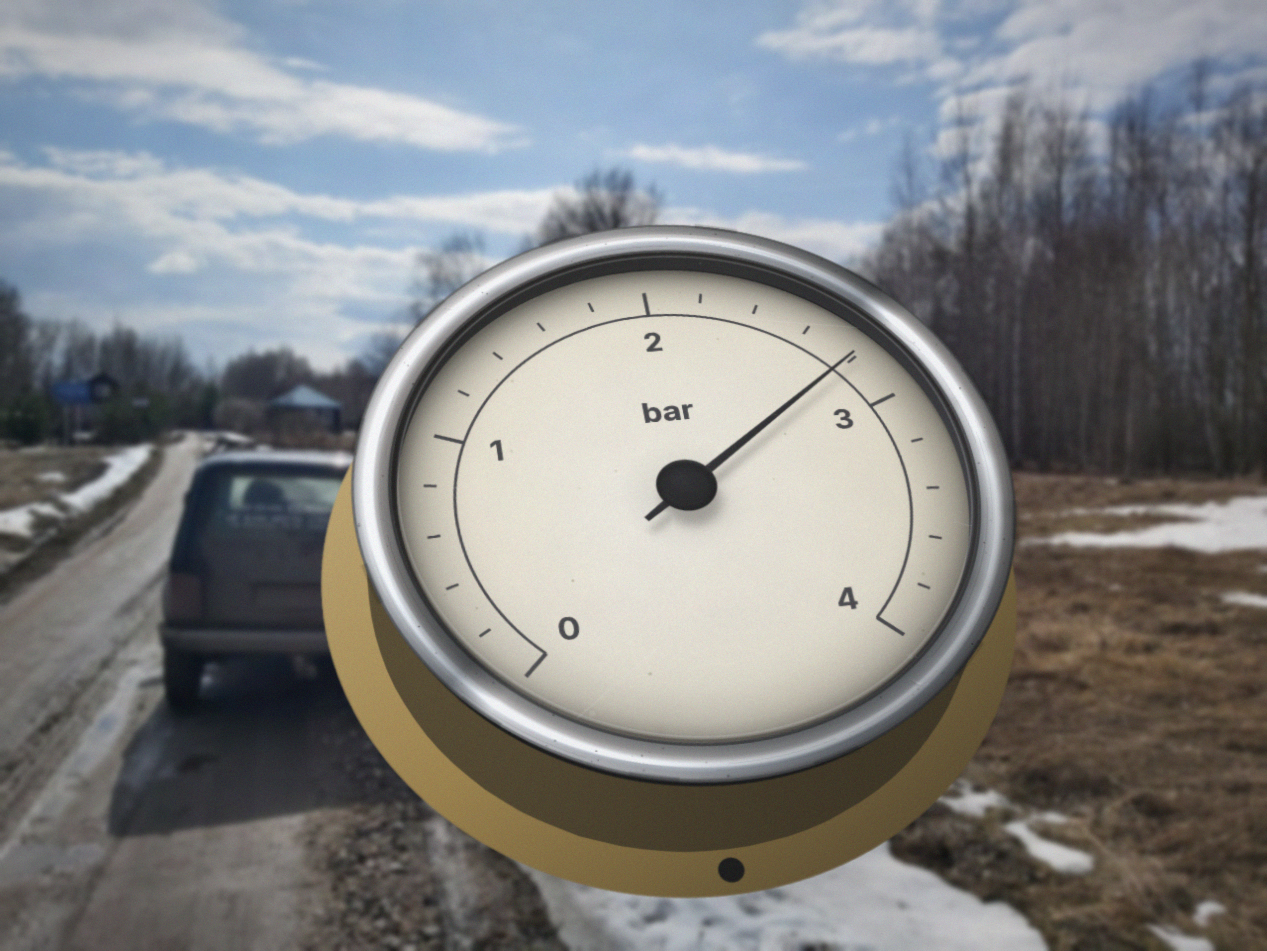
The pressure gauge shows 2.8 bar
